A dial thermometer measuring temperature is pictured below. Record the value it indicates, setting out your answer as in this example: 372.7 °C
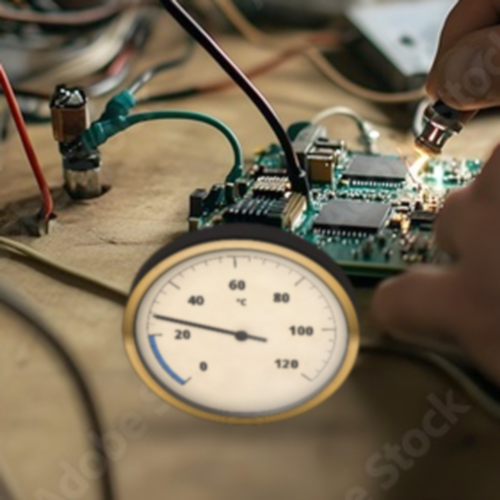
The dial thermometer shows 28 °C
